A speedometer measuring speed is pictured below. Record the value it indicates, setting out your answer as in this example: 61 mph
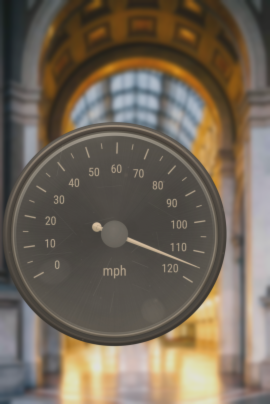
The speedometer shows 115 mph
